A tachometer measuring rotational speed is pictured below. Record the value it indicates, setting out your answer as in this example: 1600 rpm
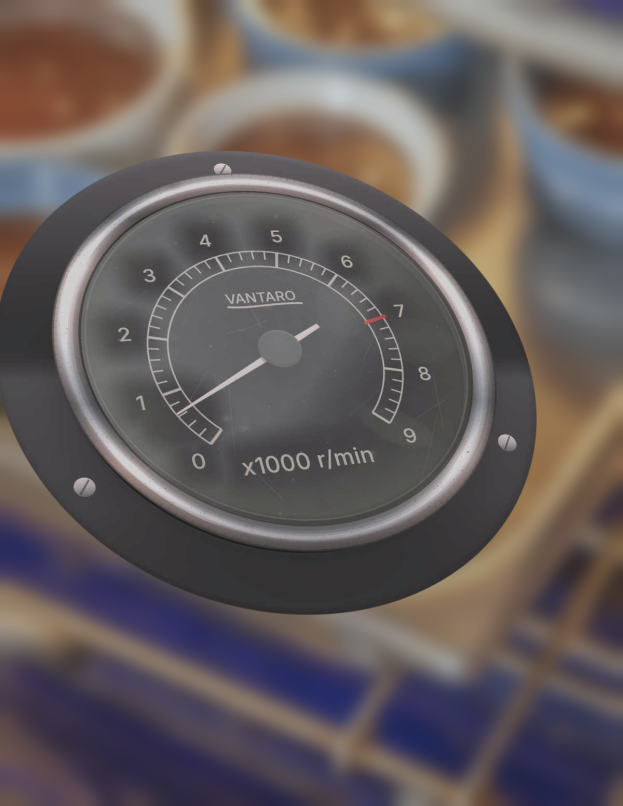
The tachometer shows 600 rpm
